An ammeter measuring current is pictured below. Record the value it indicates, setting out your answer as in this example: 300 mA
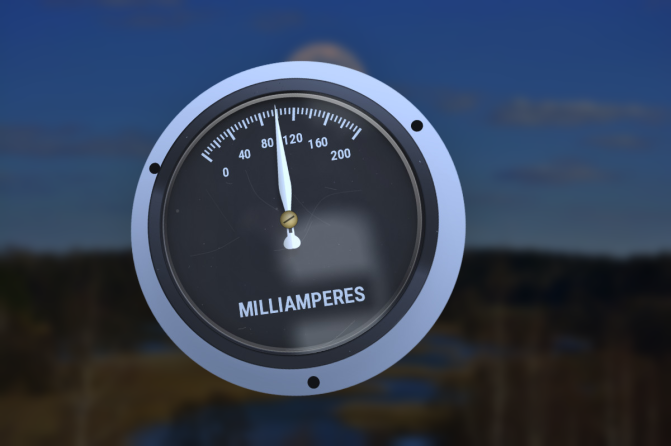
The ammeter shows 100 mA
